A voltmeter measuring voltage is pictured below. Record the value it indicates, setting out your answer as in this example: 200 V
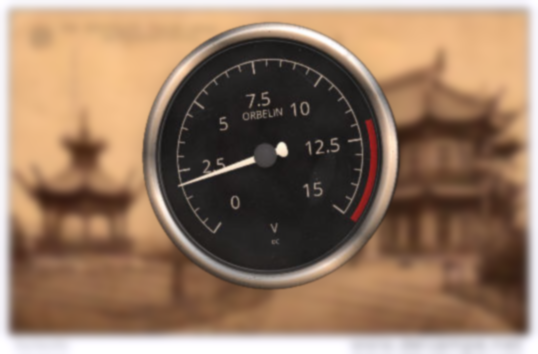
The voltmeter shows 2 V
